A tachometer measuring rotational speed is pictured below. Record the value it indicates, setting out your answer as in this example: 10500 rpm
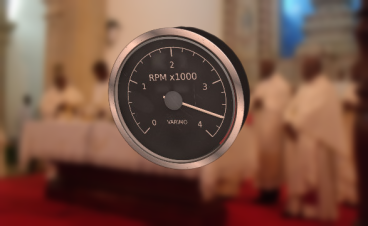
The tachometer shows 3600 rpm
